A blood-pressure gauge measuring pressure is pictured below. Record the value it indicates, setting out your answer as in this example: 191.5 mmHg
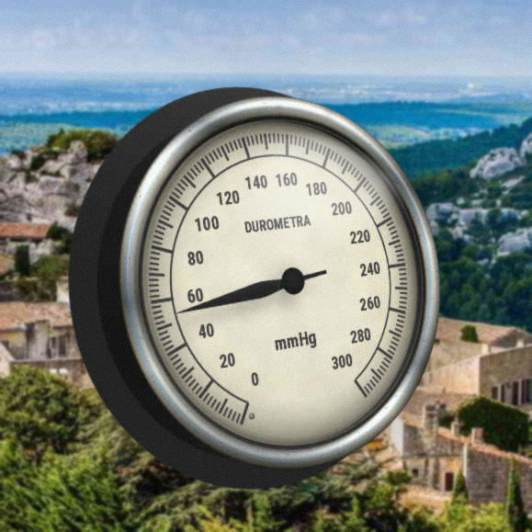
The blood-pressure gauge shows 54 mmHg
